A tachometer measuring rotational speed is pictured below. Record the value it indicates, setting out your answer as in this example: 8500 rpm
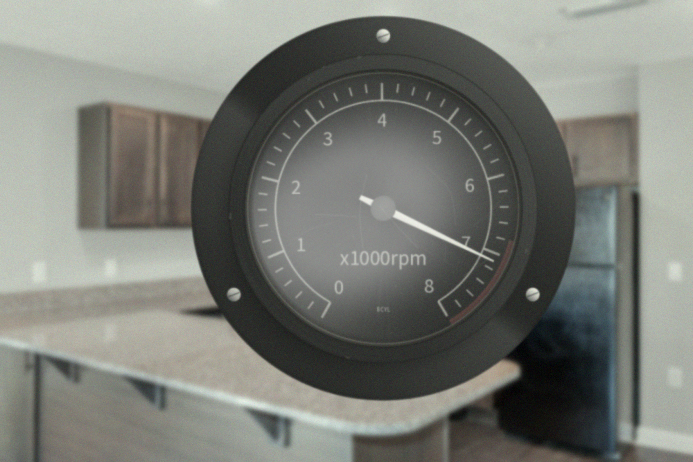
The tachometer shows 7100 rpm
